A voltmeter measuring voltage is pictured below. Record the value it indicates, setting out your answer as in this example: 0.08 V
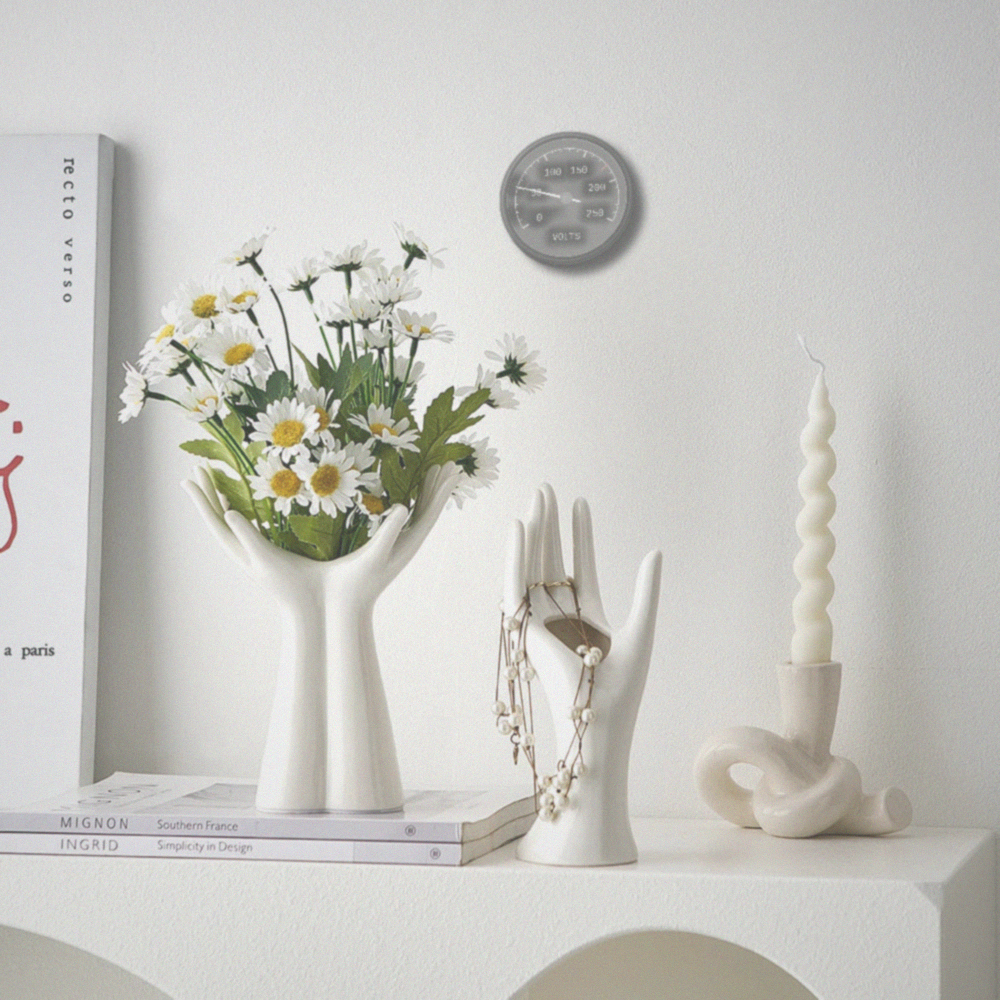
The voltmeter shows 50 V
